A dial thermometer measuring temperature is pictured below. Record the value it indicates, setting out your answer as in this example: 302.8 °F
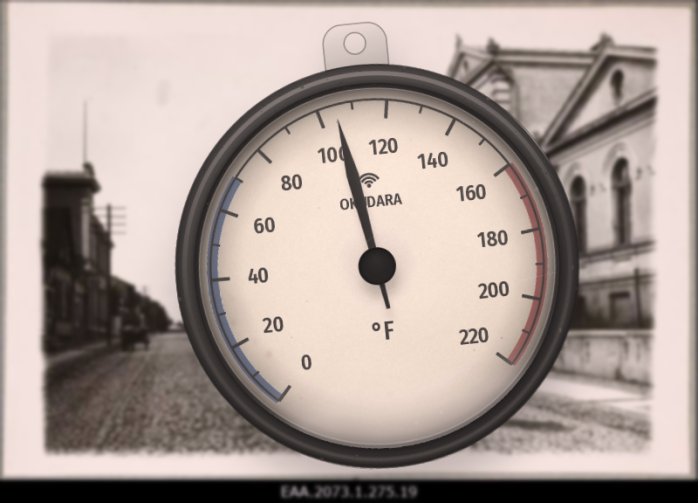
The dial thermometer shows 105 °F
